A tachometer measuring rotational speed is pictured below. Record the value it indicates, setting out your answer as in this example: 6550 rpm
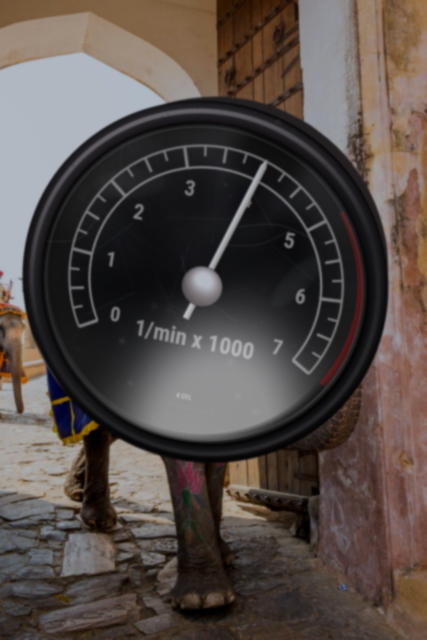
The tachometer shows 4000 rpm
